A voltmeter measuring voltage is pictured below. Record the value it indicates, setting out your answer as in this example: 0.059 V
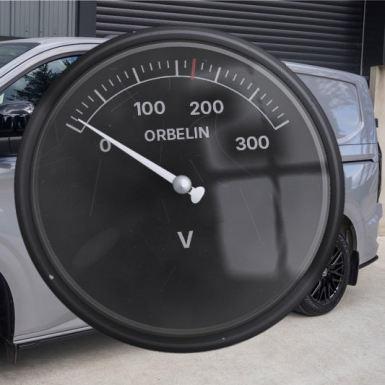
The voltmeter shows 10 V
